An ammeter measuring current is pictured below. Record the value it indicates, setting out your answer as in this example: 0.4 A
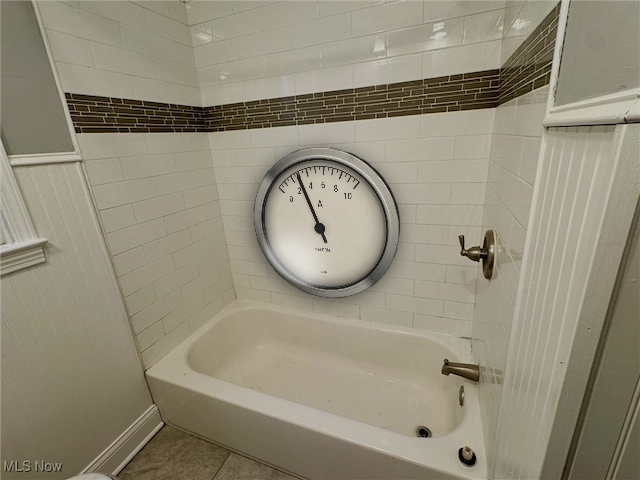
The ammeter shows 3 A
